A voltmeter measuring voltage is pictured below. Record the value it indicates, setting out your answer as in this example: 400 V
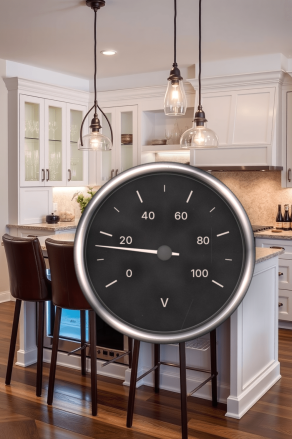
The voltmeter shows 15 V
